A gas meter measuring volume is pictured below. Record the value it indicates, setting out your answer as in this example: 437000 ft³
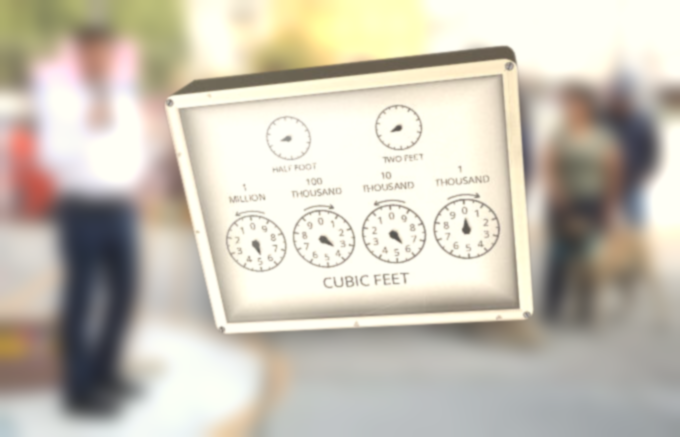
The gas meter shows 536000 ft³
